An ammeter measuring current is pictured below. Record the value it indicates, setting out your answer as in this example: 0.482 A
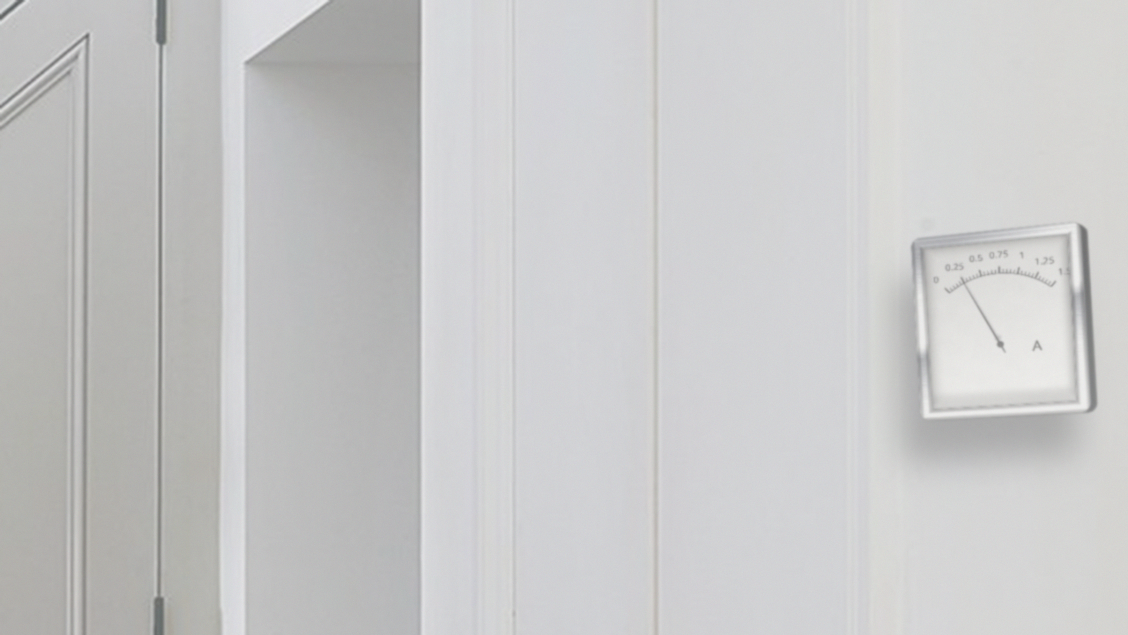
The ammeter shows 0.25 A
